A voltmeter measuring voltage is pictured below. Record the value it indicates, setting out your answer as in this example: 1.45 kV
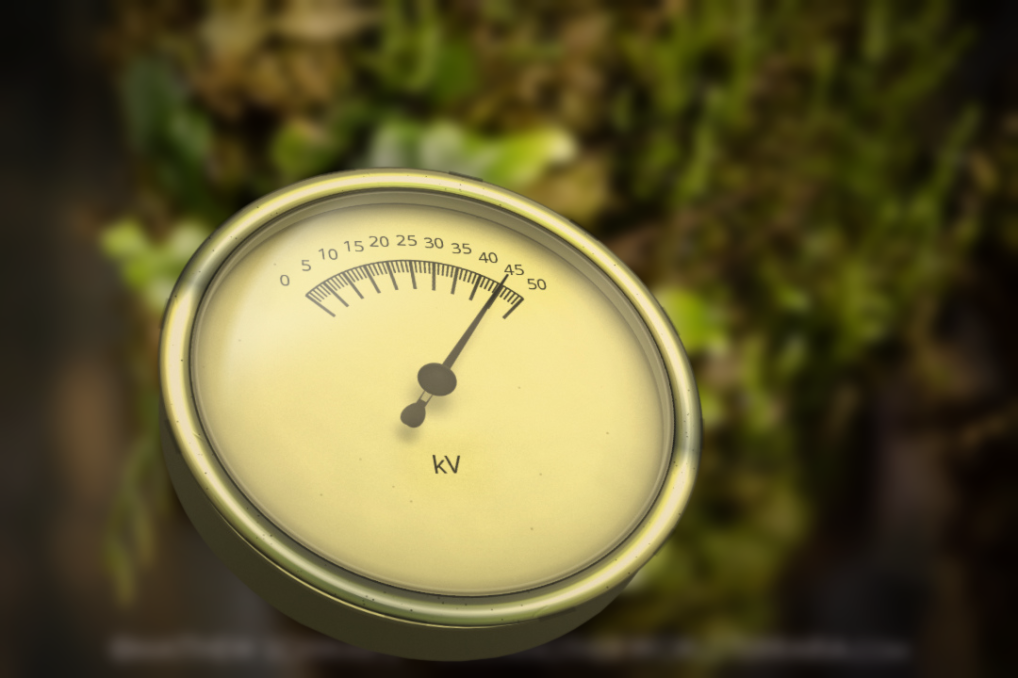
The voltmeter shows 45 kV
